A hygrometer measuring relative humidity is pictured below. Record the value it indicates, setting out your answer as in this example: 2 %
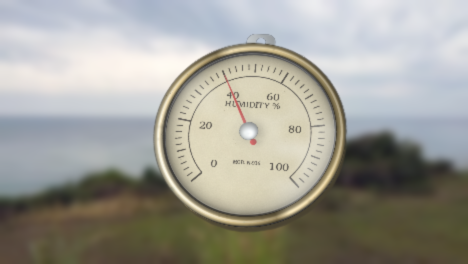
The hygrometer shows 40 %
